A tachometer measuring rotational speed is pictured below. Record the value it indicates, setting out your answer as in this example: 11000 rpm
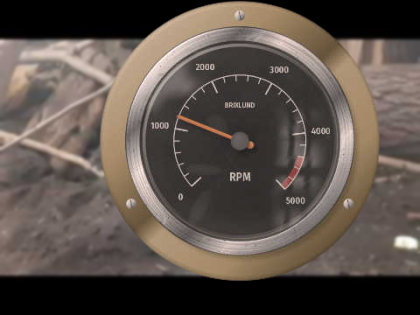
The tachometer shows 1200 rpm
